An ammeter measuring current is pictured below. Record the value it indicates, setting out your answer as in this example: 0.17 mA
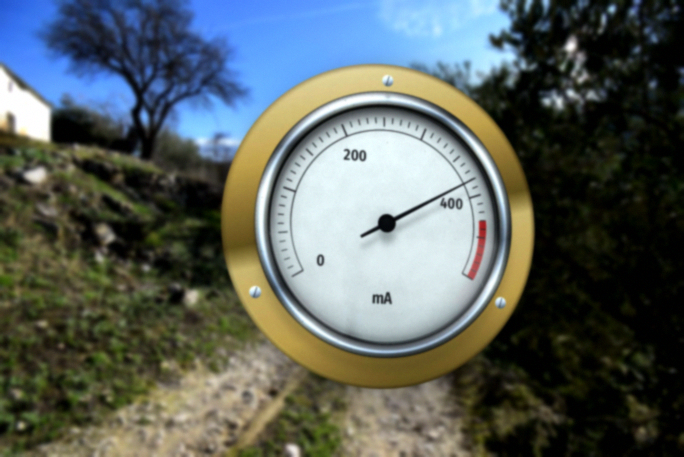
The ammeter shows 380 mA
